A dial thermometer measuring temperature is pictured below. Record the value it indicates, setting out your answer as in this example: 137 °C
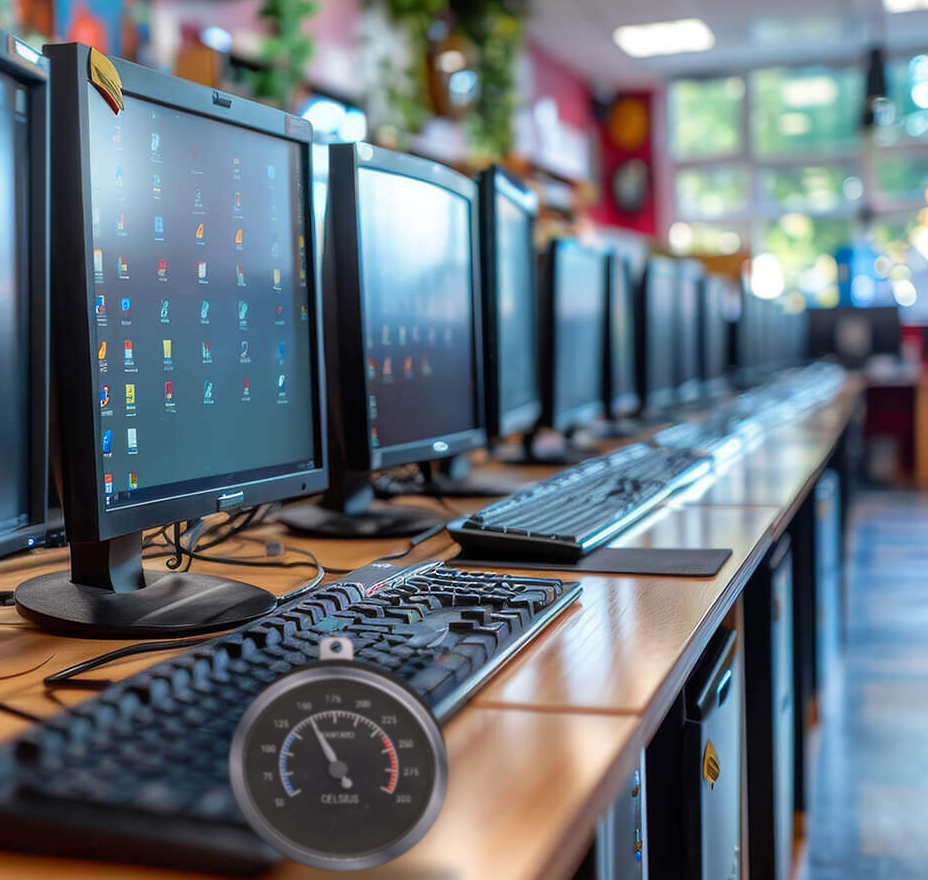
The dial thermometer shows 150 °C
